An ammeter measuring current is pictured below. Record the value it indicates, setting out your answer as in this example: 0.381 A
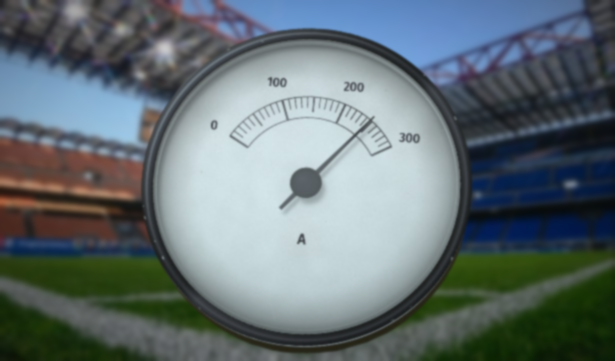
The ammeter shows 250 A
